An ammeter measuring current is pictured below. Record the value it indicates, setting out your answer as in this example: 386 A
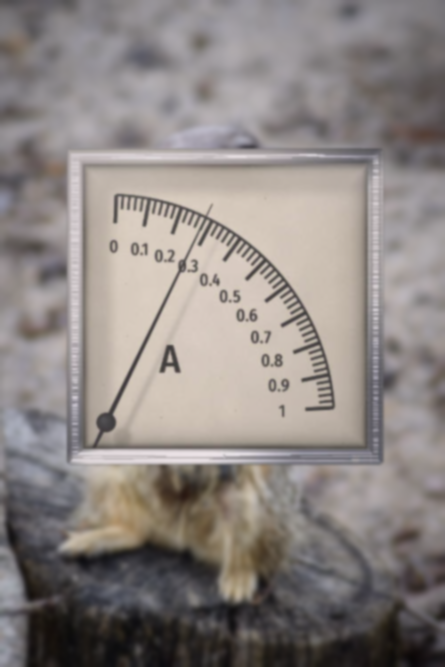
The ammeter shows 0.28 A
